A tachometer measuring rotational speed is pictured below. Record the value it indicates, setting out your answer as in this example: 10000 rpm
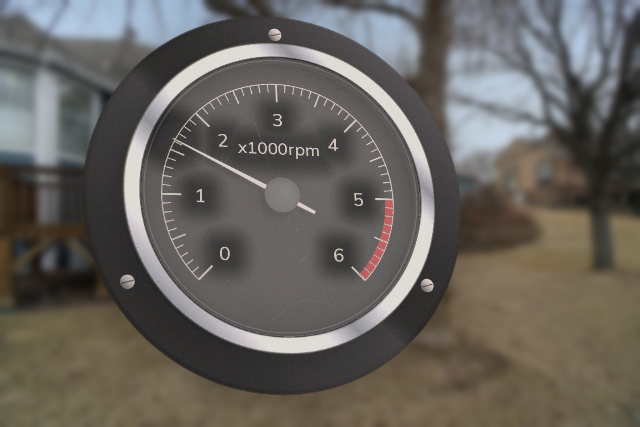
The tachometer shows 1600 rpm
